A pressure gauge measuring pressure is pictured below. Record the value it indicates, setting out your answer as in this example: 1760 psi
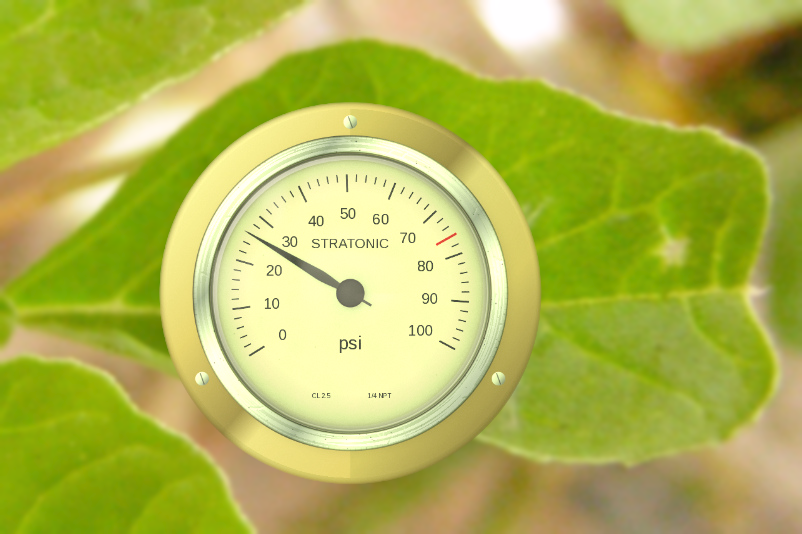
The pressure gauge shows 26 psi
